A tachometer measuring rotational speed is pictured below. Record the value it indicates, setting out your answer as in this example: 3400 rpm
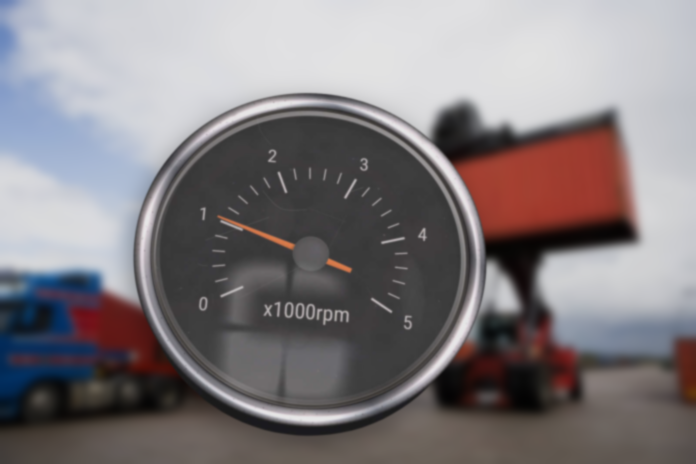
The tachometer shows 1000 rpm
